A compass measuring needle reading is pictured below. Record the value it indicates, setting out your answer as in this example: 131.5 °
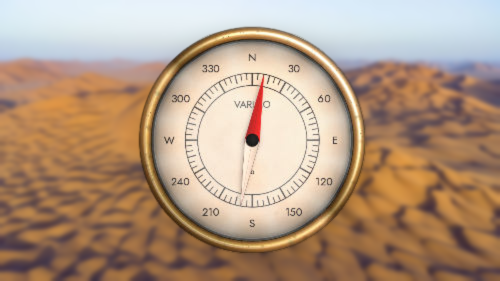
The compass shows 10 °
